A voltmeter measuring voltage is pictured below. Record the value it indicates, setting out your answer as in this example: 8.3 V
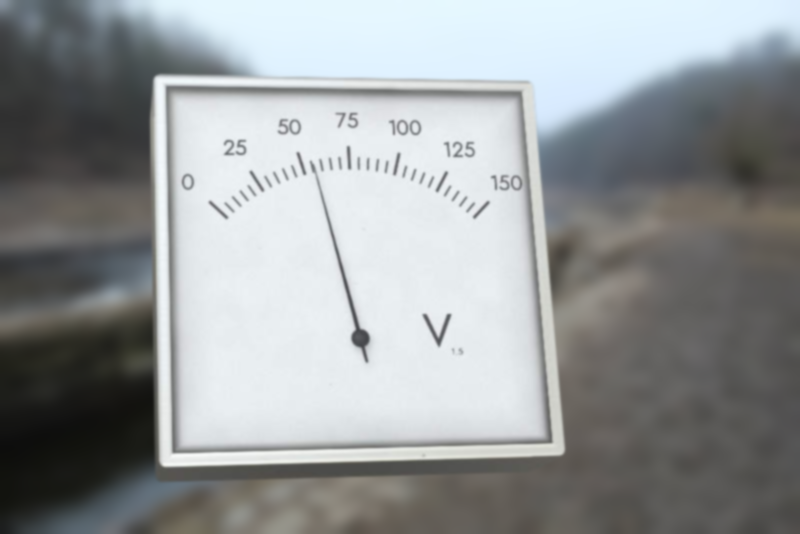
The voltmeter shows 55 V
